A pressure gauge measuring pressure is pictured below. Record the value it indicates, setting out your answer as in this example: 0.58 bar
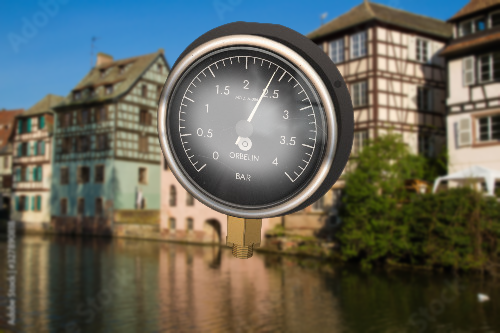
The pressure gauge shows 2.4 bar
